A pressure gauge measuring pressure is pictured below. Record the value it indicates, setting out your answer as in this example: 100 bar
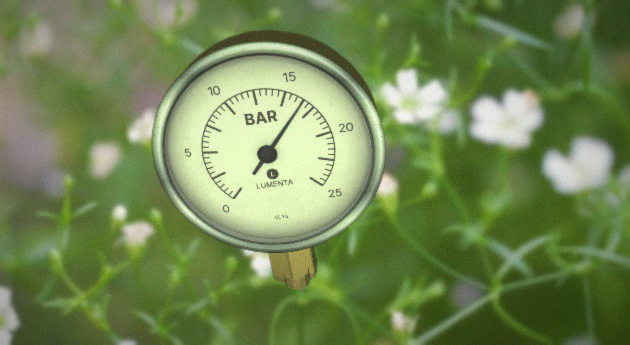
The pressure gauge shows 16.5 bar
